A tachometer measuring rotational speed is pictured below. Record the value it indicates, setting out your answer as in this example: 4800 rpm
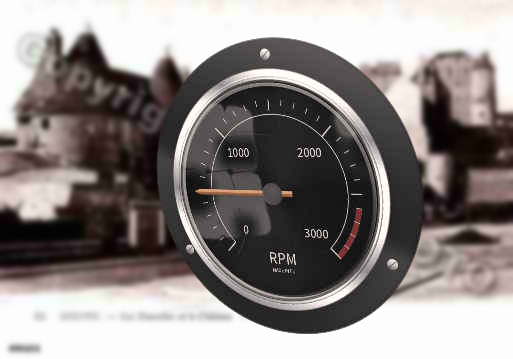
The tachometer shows 500 rpm
